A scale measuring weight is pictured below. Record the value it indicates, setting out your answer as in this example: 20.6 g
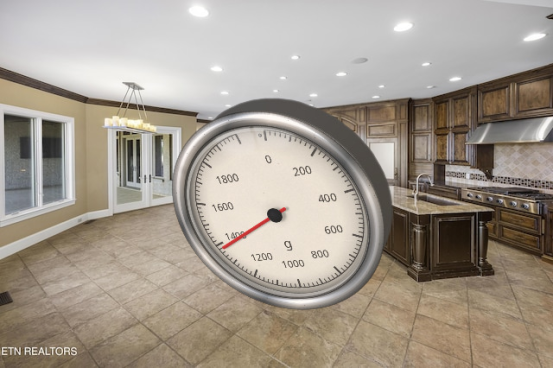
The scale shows 1380 g
